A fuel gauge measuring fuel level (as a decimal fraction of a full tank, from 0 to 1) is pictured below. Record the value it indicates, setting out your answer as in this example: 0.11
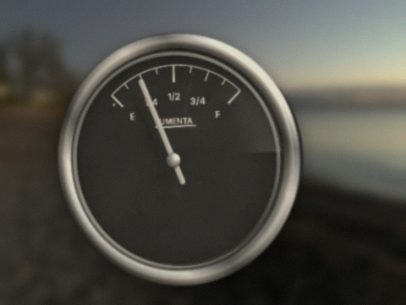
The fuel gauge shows 0.25
